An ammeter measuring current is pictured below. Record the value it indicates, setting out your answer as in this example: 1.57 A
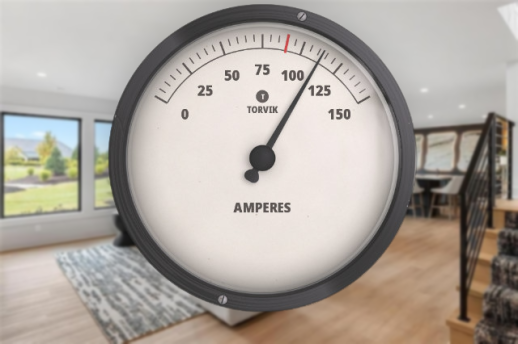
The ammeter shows 112.5 A
